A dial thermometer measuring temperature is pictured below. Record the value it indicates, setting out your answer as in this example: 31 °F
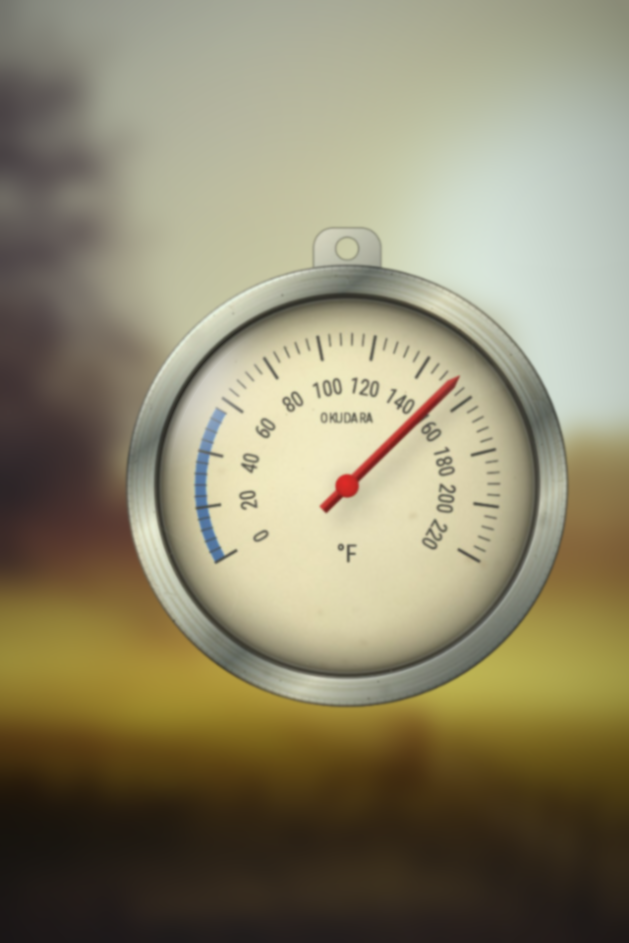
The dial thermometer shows 152 °F
